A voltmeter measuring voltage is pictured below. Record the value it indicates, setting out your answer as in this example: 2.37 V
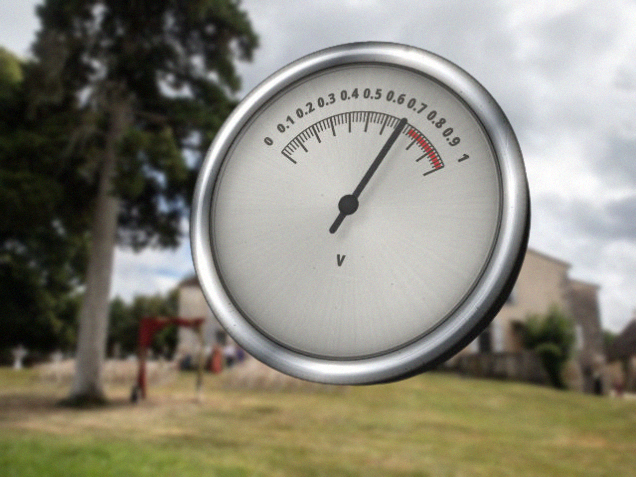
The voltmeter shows 0.7 V
